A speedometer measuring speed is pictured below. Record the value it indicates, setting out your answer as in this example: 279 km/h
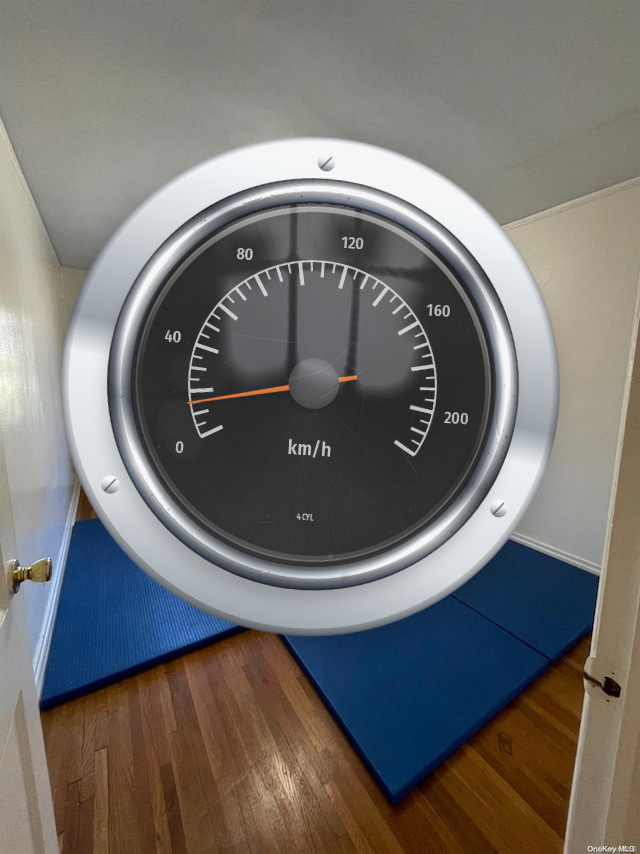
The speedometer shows 15 km/h
